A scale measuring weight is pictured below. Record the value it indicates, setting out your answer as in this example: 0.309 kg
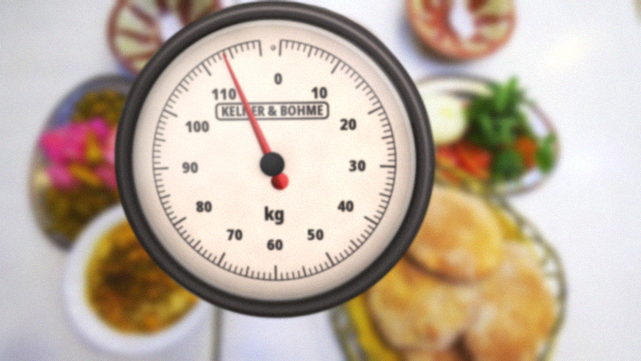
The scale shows 114 kg
